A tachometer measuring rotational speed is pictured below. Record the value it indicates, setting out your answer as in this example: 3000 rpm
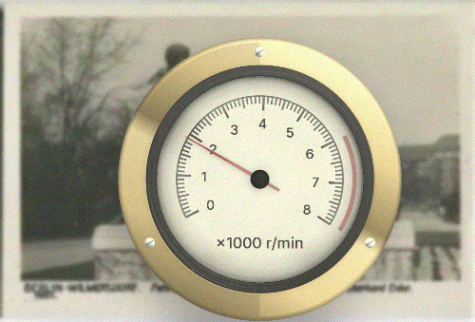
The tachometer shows 1900 rpm
